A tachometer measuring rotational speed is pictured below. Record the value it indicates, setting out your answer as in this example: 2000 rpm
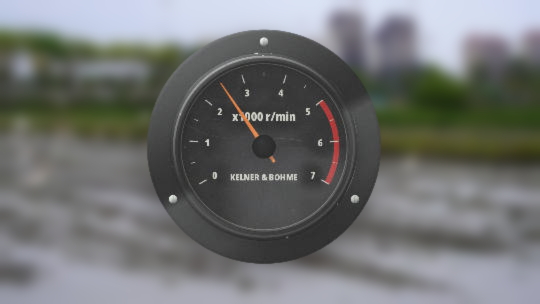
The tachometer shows 2500 rpm
